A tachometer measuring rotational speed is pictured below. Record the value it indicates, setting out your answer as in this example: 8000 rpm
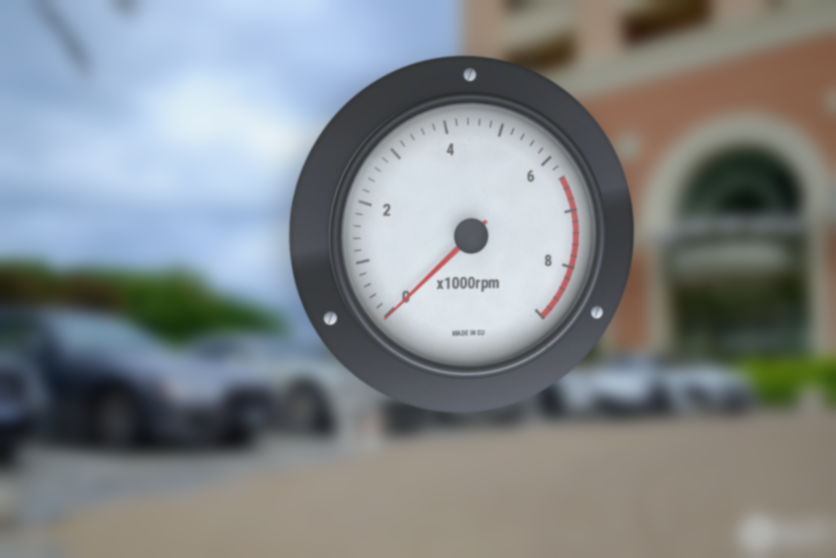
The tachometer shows 0 rpm
